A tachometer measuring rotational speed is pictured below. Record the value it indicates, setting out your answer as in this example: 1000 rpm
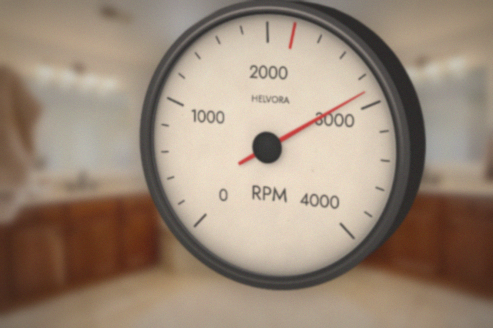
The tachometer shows 2900 rpm
